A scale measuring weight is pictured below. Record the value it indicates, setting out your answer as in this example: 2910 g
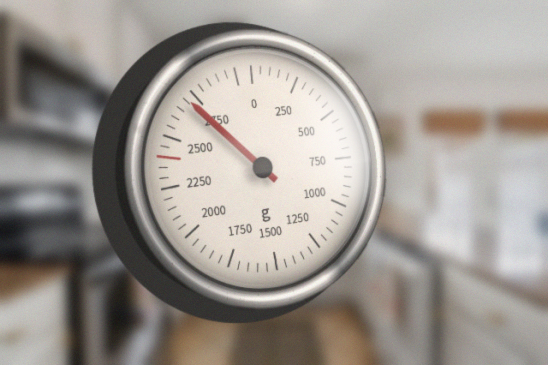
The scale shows 2700 g
